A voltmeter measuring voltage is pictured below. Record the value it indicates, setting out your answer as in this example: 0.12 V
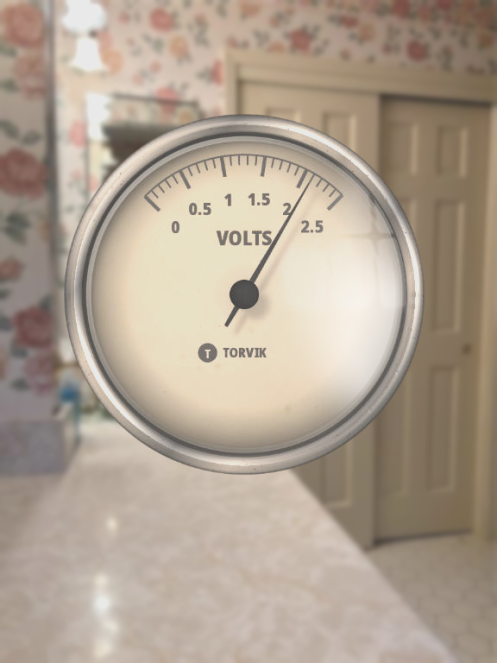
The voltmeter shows 2.1 V
